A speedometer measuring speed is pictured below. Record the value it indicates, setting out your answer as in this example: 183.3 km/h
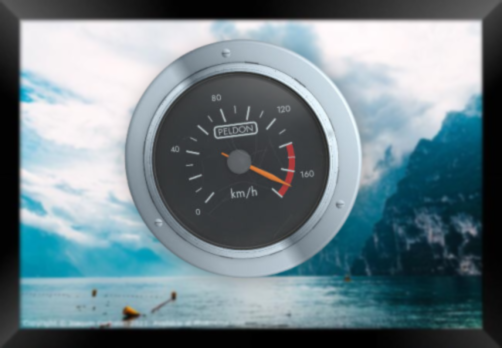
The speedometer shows 170 km/h
